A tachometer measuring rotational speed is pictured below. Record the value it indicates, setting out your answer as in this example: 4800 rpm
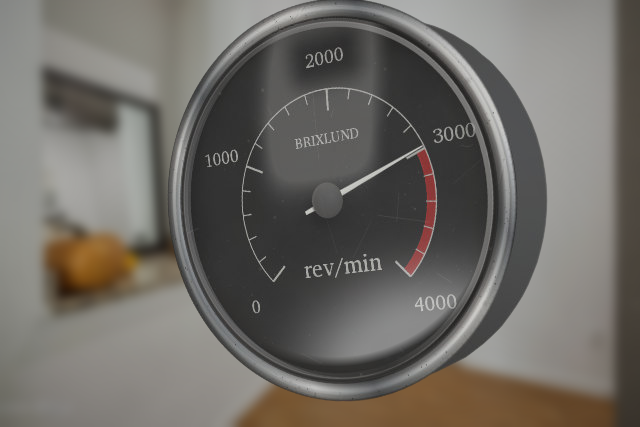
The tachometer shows 3000 rpm
